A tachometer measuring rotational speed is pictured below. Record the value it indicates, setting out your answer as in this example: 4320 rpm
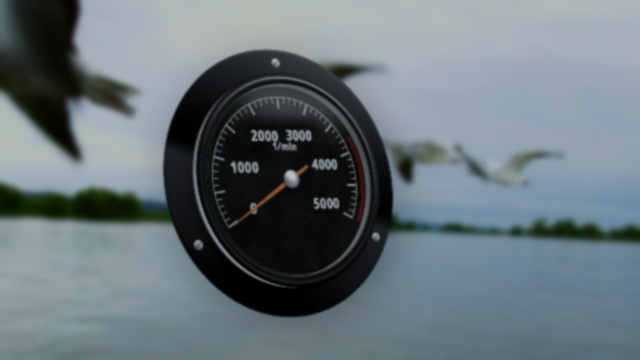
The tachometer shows 0 rpm
